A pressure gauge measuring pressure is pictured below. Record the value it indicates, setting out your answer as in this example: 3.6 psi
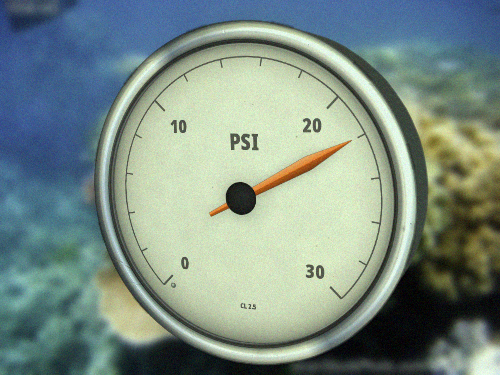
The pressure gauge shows 22 psi
